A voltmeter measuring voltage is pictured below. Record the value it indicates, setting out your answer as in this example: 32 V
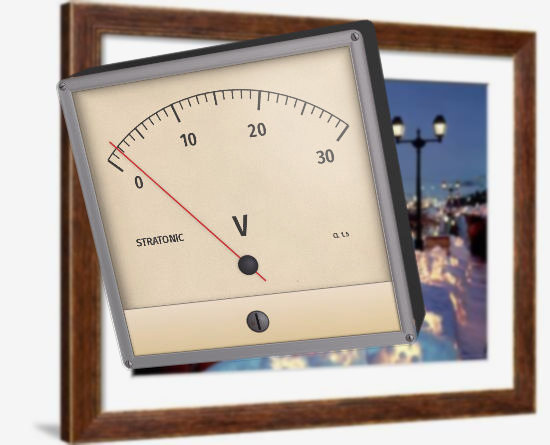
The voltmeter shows 2 V
